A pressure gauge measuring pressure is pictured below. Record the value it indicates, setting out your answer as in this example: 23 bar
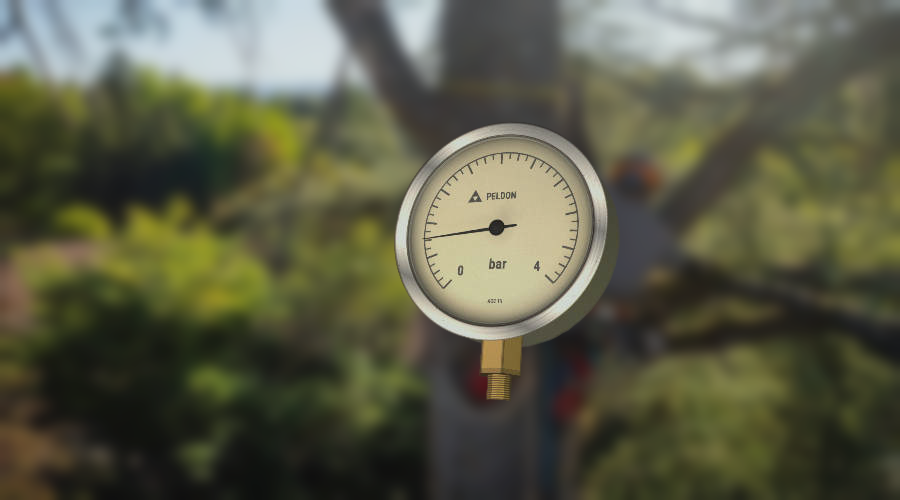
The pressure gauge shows 0.6 bar
